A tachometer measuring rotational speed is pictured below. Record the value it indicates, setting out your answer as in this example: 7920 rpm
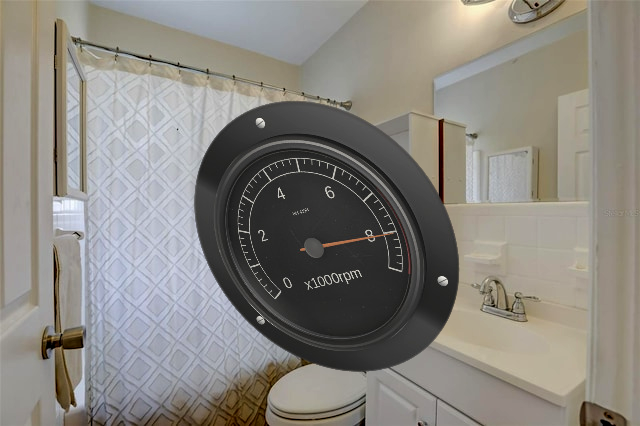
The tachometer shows 8000 rpm
